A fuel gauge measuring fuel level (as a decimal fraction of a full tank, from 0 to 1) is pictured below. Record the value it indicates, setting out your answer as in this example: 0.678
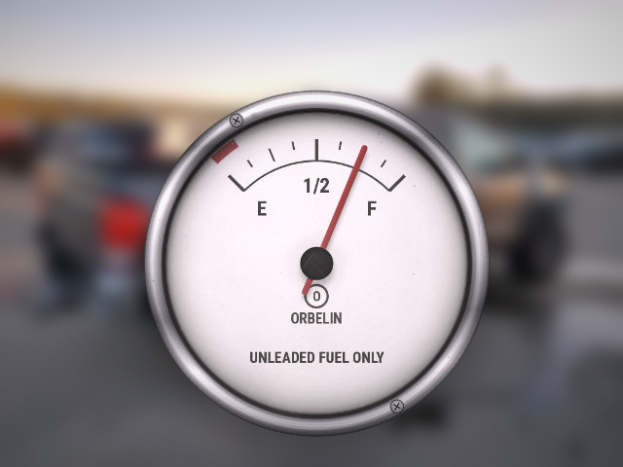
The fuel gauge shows 0.75
